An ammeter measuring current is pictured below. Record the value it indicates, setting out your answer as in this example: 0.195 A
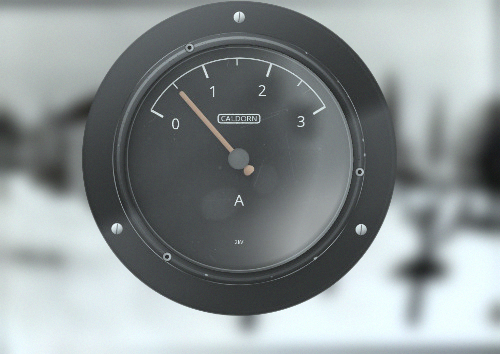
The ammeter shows 0.5 A
